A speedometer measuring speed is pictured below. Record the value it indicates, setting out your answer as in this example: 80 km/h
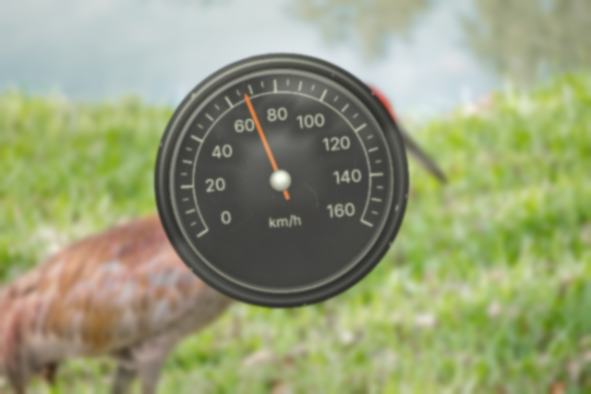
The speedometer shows 67.5 km/h
